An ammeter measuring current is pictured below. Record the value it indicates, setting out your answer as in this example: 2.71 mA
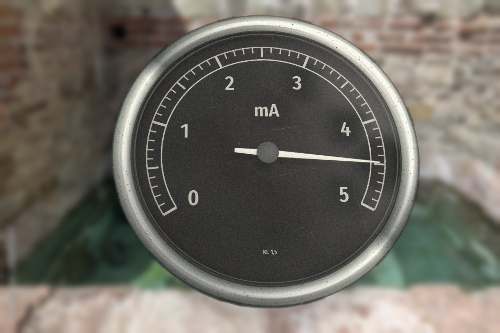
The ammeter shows 4.5 mA
